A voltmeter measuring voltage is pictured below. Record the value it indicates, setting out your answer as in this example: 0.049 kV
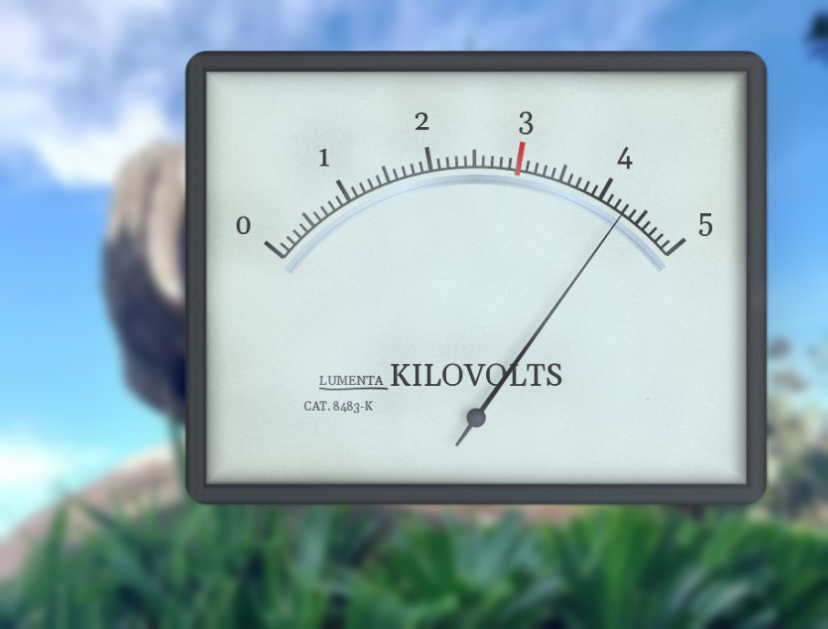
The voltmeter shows 4.3 kV
